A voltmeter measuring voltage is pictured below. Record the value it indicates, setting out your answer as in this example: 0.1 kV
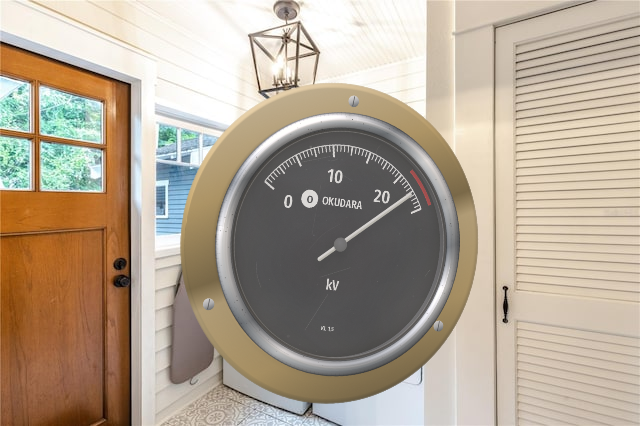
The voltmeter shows 22.5 kV
